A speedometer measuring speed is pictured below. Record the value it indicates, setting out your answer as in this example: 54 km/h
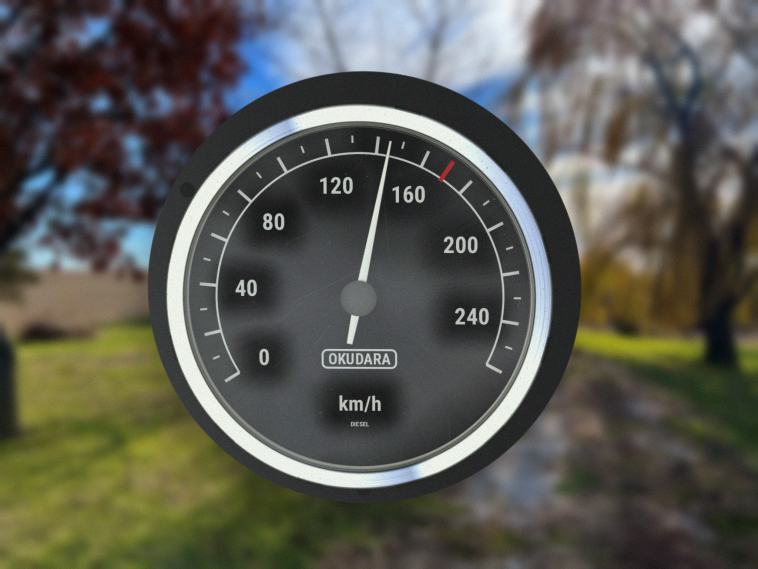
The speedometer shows 145 km/h
